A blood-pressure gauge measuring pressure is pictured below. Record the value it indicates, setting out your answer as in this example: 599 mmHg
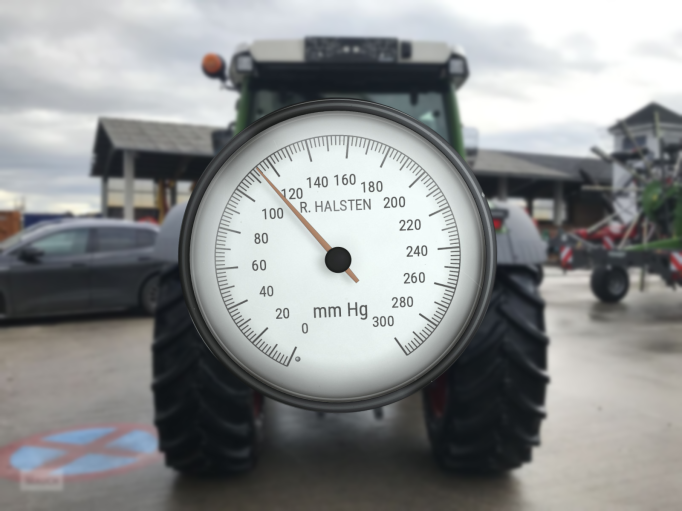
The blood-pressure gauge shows 114 mmHg
